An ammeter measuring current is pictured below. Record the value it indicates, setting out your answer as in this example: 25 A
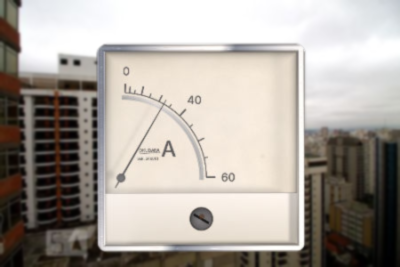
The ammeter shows 32.5 A
